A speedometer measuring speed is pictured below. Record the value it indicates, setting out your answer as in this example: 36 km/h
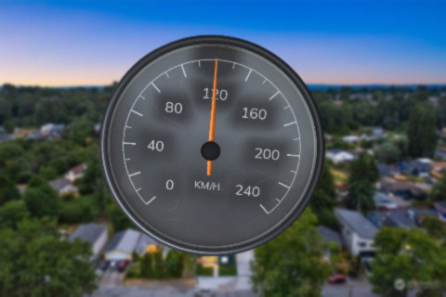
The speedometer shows 120 km/h
